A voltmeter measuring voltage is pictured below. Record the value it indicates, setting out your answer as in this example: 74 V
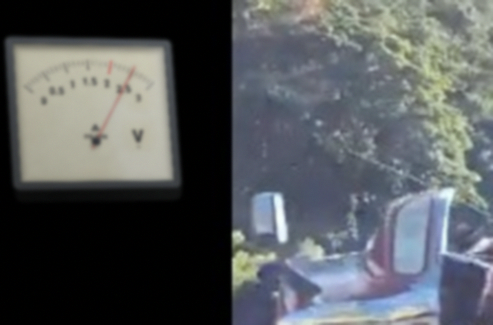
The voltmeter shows 2.5 V
